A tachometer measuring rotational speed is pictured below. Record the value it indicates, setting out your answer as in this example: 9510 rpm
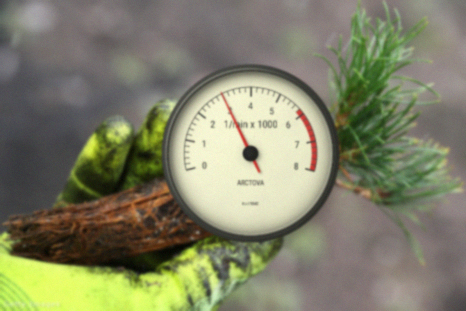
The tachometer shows 3000 rpm
